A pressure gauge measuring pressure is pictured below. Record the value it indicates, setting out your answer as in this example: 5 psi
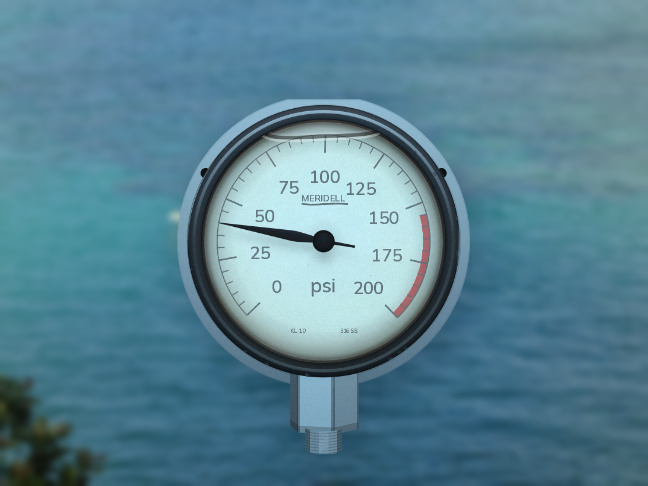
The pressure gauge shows 40 psi
